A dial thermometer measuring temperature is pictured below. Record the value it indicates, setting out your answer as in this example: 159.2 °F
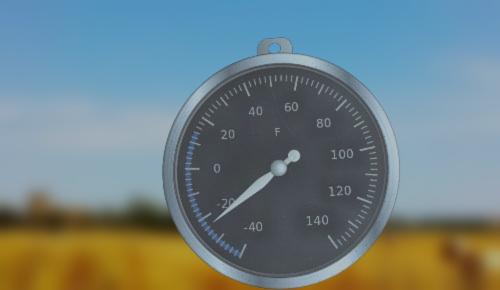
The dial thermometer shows -24 °F
